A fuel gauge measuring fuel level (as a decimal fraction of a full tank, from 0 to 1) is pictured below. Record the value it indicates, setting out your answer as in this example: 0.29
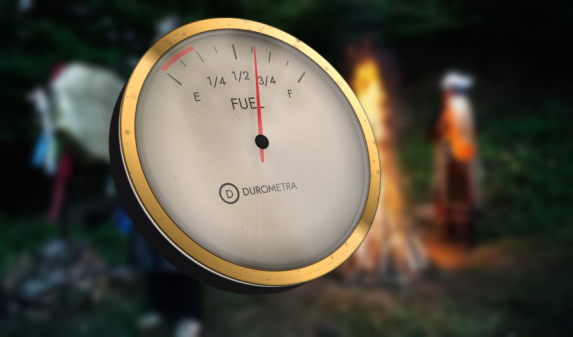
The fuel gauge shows 0.625
